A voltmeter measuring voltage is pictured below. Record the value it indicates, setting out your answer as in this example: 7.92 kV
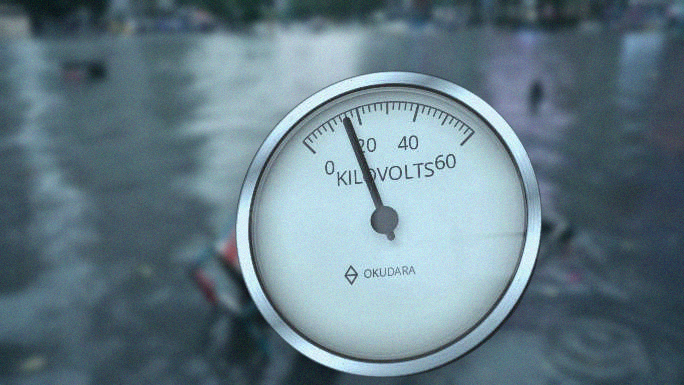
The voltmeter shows 16 kV
